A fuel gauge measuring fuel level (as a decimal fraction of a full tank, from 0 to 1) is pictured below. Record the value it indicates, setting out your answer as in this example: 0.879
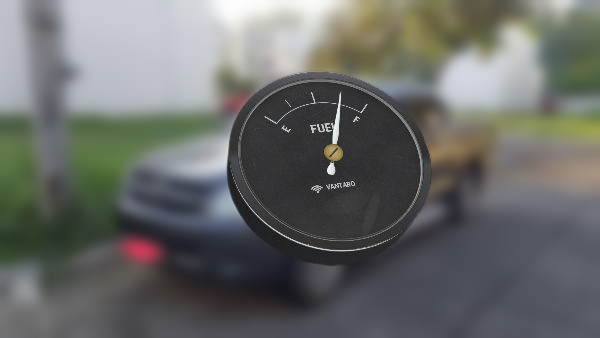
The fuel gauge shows 0.75
